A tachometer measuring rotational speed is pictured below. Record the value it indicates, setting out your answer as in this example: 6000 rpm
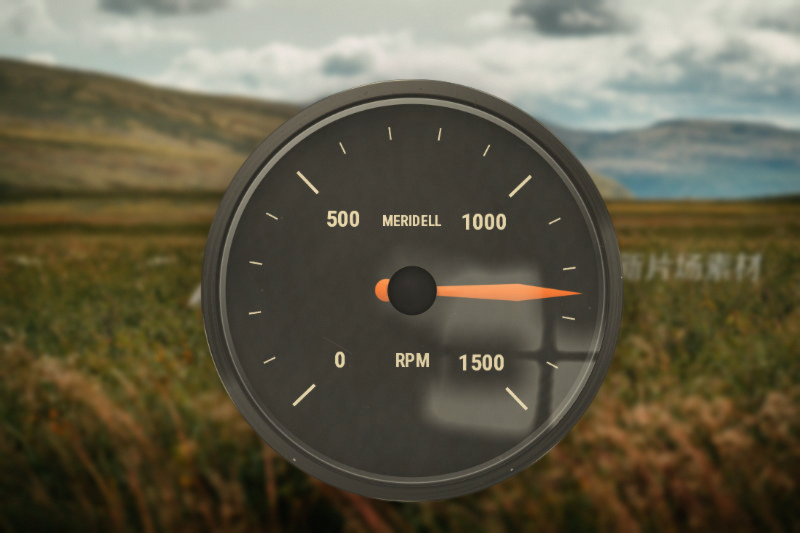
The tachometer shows 1250 rpm
